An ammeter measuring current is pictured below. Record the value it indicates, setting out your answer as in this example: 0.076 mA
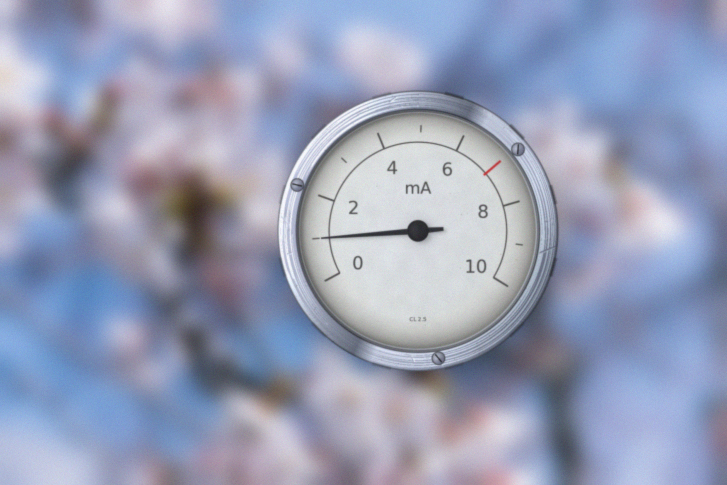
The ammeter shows 1 mA
